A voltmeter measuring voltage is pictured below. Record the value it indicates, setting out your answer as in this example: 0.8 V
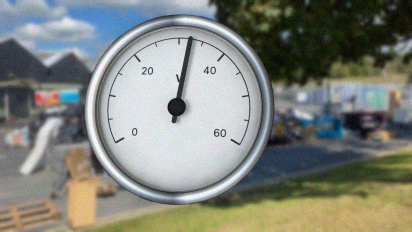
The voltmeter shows 32.5 V
